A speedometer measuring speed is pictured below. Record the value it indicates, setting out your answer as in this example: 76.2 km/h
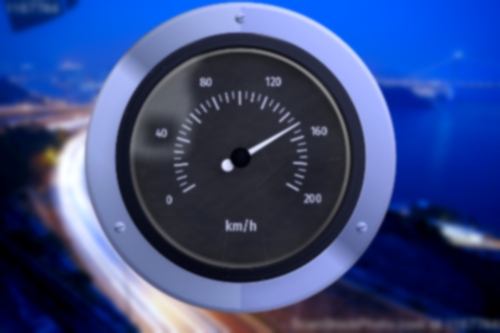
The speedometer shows 150 km/h
